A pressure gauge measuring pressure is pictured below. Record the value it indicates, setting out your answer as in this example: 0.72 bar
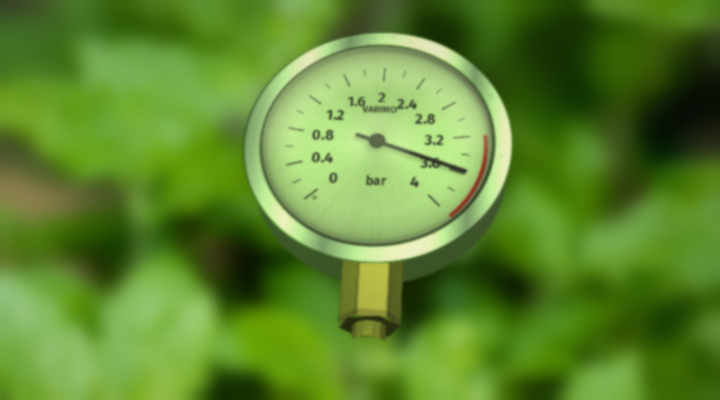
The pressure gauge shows 3.6 bar
